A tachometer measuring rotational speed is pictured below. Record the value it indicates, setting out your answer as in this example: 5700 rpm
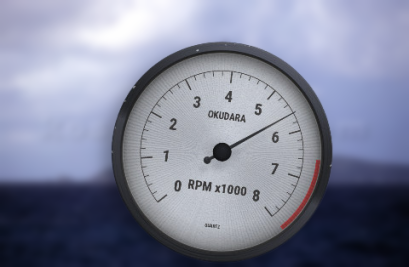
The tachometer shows 5600 rpm
